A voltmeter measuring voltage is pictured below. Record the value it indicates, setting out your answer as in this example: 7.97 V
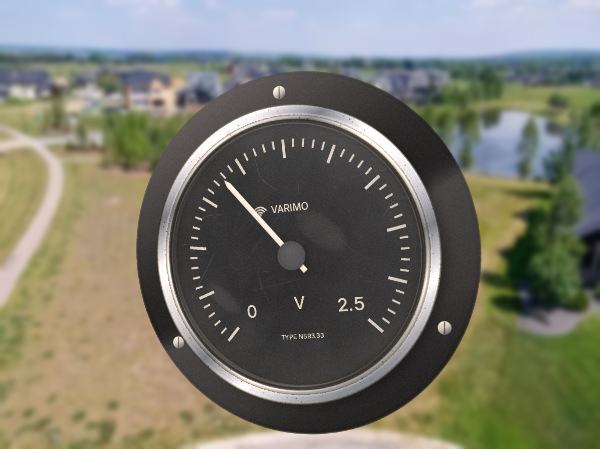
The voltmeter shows 0.9 V
